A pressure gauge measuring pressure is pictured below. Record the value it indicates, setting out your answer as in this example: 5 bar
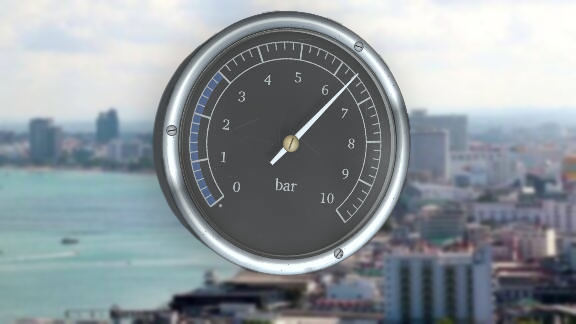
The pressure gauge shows 6.4 bar
